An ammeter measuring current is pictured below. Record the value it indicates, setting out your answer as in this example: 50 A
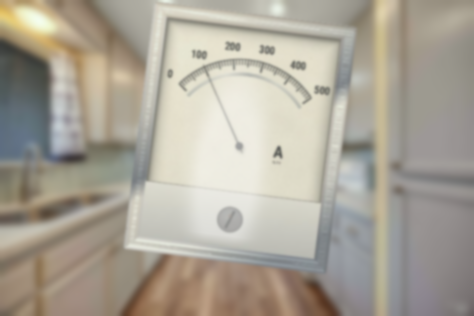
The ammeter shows 100 A
